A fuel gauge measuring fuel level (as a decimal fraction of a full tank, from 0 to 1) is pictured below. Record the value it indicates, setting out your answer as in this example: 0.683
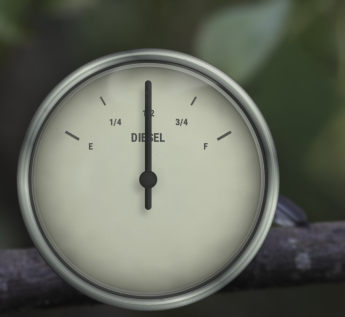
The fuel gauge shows 0.5
